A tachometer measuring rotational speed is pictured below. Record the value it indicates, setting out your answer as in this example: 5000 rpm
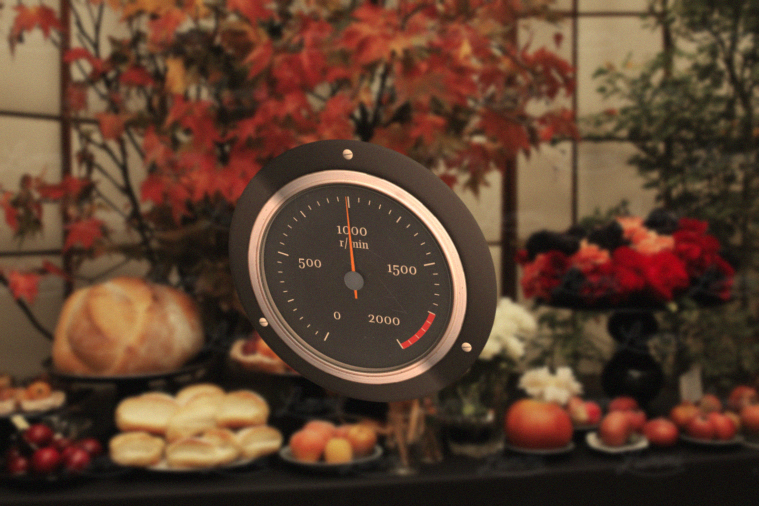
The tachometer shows 1000 rpm
